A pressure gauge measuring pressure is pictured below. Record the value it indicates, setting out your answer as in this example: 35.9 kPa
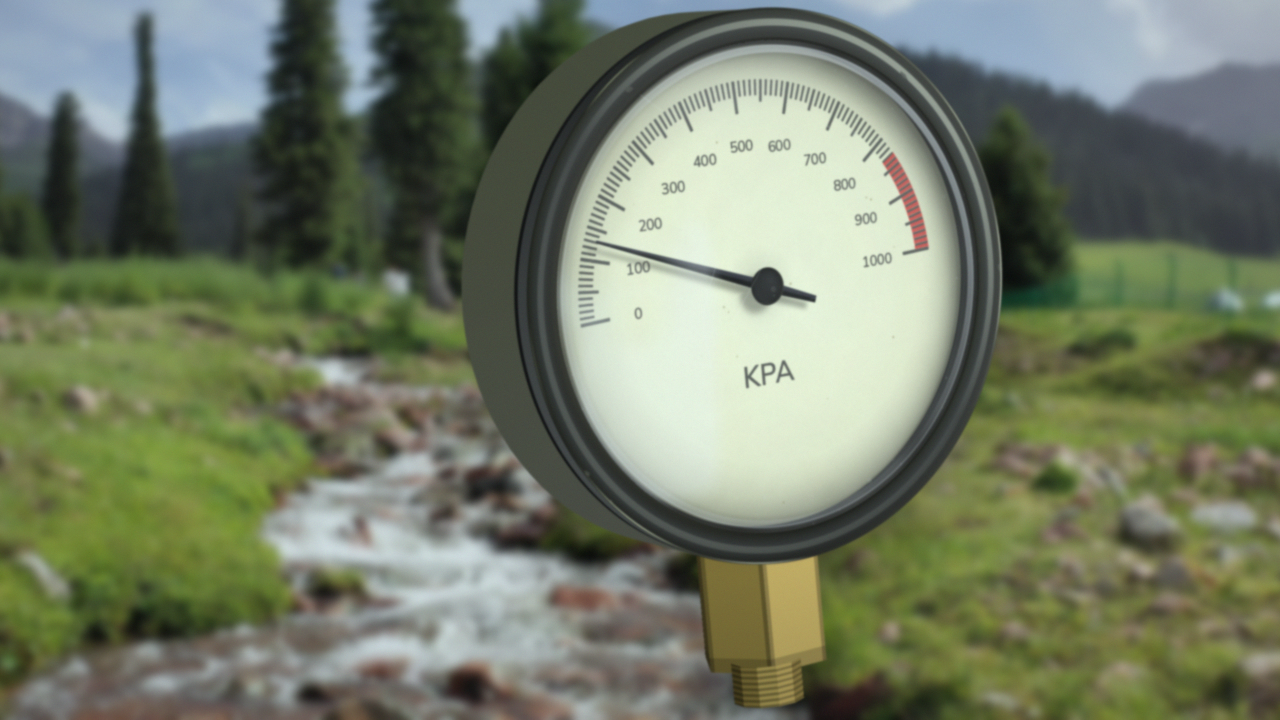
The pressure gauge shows 130 kPa
